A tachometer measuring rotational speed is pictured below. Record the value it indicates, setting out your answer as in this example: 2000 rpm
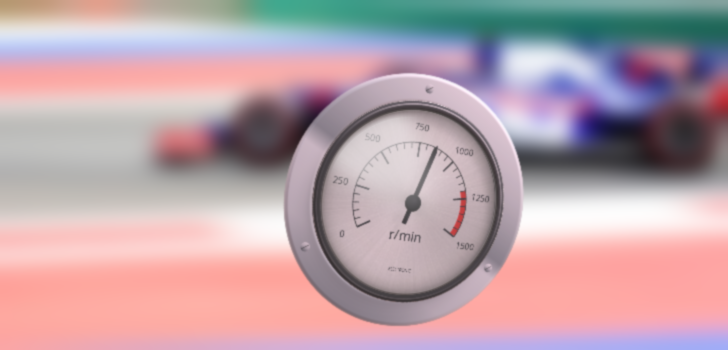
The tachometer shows 850 rpm
